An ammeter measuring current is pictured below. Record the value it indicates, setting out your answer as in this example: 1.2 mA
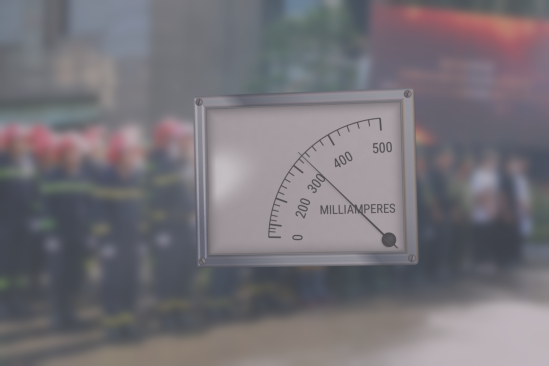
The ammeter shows 330 mA
